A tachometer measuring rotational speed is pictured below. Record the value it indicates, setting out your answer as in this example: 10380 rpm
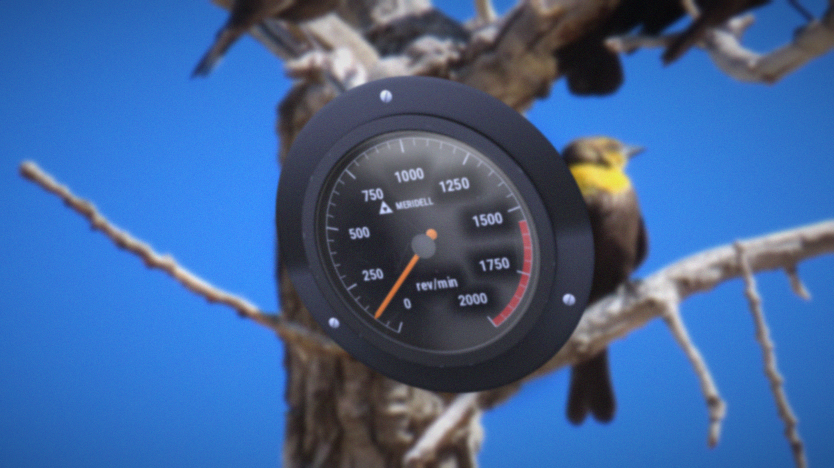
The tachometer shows 100 rpm
